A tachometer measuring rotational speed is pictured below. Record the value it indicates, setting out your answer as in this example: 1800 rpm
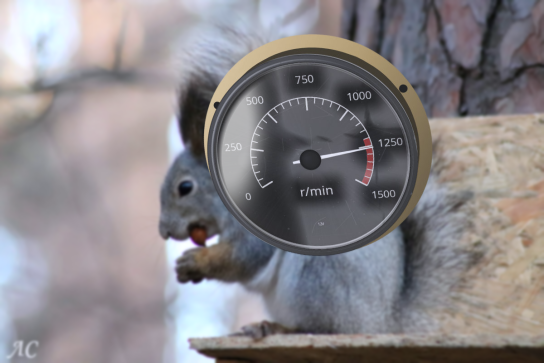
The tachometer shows 1250 rpm
